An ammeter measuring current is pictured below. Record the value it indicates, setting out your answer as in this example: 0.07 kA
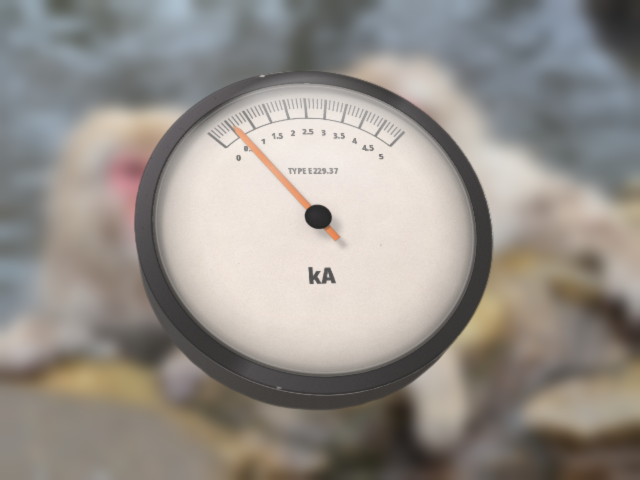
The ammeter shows 0.5 kA
